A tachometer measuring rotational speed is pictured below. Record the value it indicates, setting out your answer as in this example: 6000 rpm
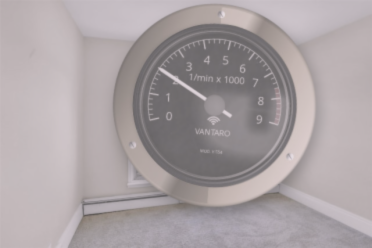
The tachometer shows 2000 rpm
